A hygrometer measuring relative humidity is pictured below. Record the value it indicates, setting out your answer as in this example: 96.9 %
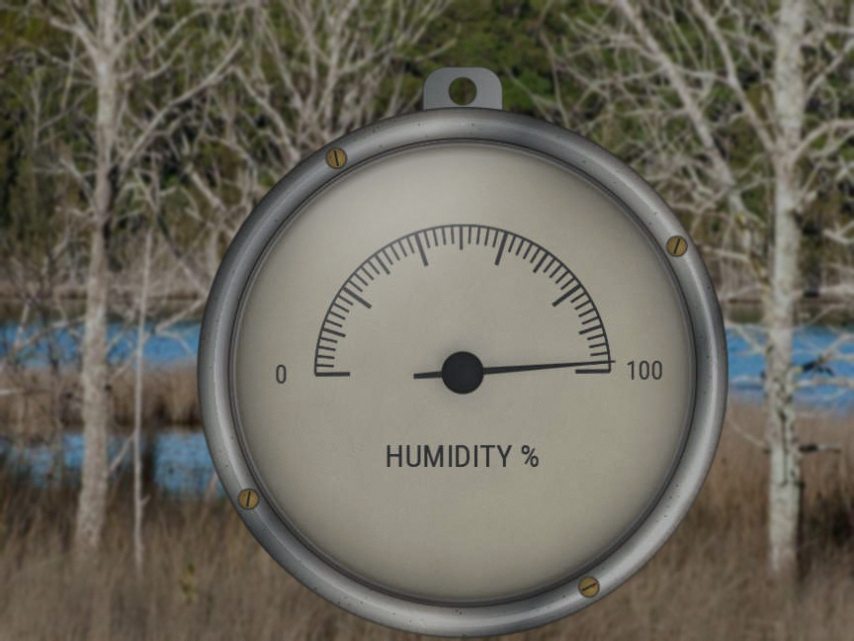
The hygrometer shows 98 %
